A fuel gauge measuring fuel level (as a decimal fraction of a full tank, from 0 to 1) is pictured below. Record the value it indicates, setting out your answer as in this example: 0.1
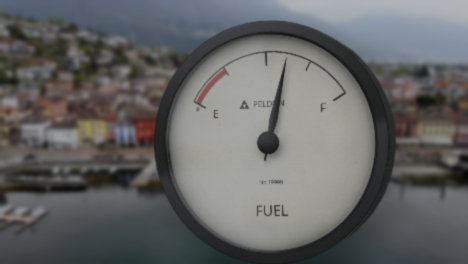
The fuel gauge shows 0.625
